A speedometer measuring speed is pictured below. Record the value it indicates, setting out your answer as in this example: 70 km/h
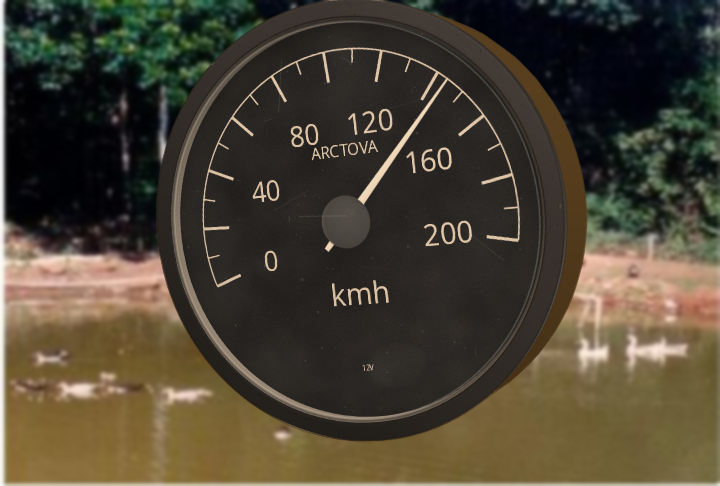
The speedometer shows 145 km/h
